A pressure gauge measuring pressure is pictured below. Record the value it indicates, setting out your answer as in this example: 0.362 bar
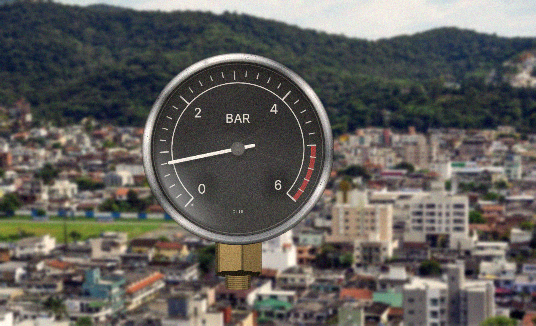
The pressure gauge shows 0.8 bar
